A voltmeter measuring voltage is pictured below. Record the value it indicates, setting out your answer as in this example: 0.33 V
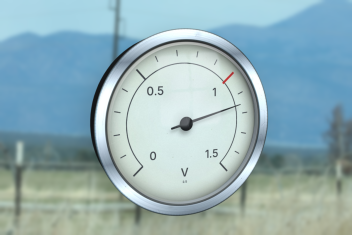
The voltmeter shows 1.15 V
